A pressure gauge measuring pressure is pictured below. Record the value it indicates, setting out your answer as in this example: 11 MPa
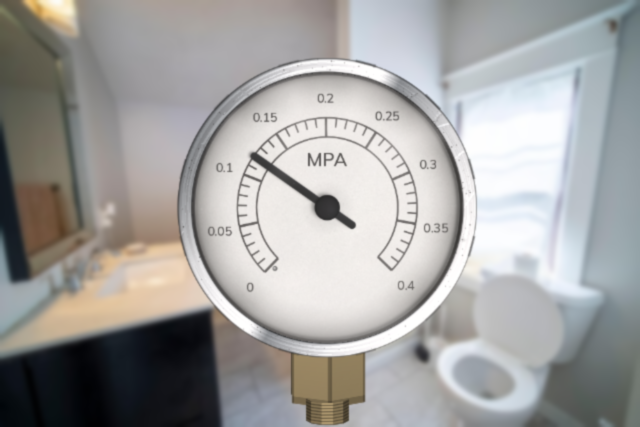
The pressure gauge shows 0.12 MPa
